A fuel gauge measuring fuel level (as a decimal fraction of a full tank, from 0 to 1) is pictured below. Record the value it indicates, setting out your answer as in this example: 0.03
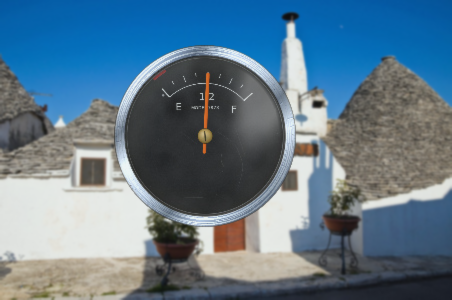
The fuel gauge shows 0.5
